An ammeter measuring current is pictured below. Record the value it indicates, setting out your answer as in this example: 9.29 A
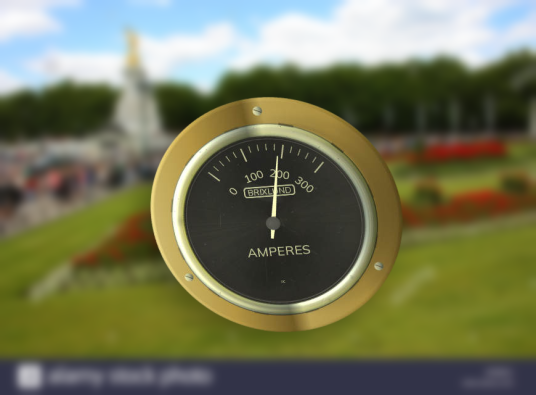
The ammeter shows 190 A
